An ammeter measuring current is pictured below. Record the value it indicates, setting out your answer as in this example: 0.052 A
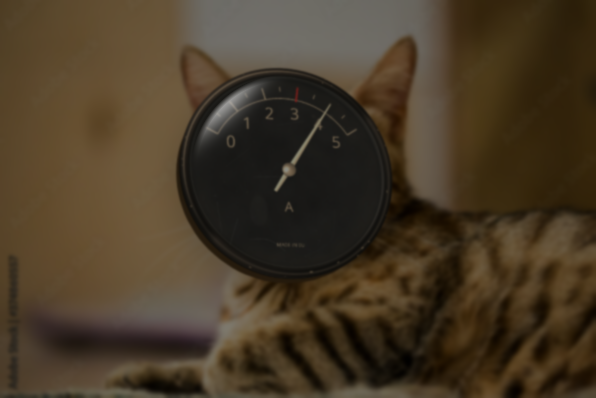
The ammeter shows 4 A
